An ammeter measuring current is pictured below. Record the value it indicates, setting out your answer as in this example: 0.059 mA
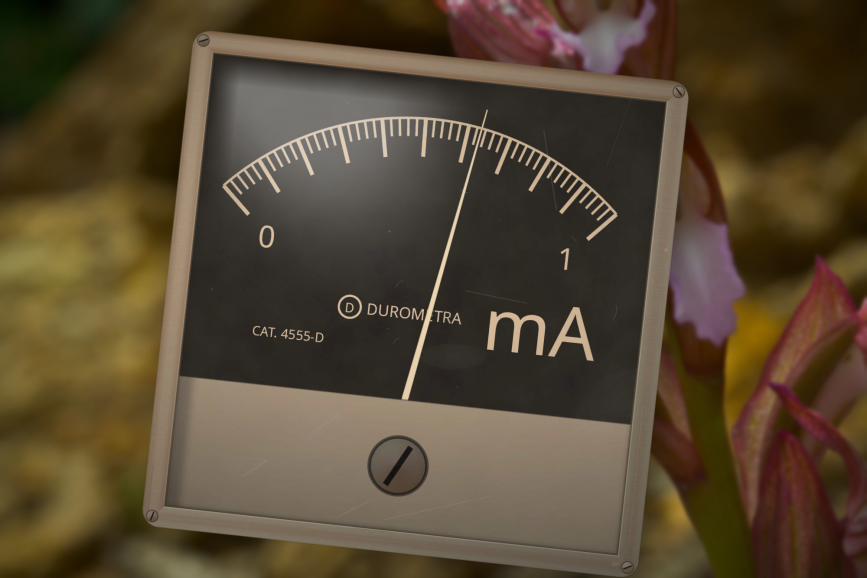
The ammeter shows 0.63 mA
